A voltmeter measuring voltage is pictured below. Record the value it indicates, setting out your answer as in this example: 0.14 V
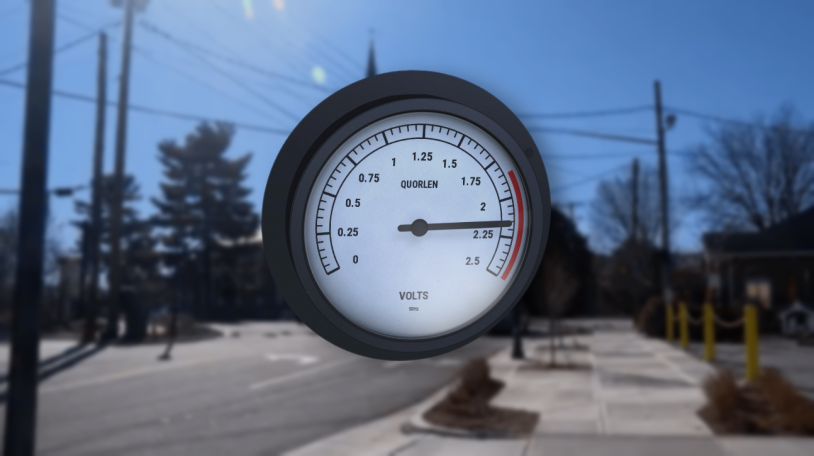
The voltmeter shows 2.15 V
